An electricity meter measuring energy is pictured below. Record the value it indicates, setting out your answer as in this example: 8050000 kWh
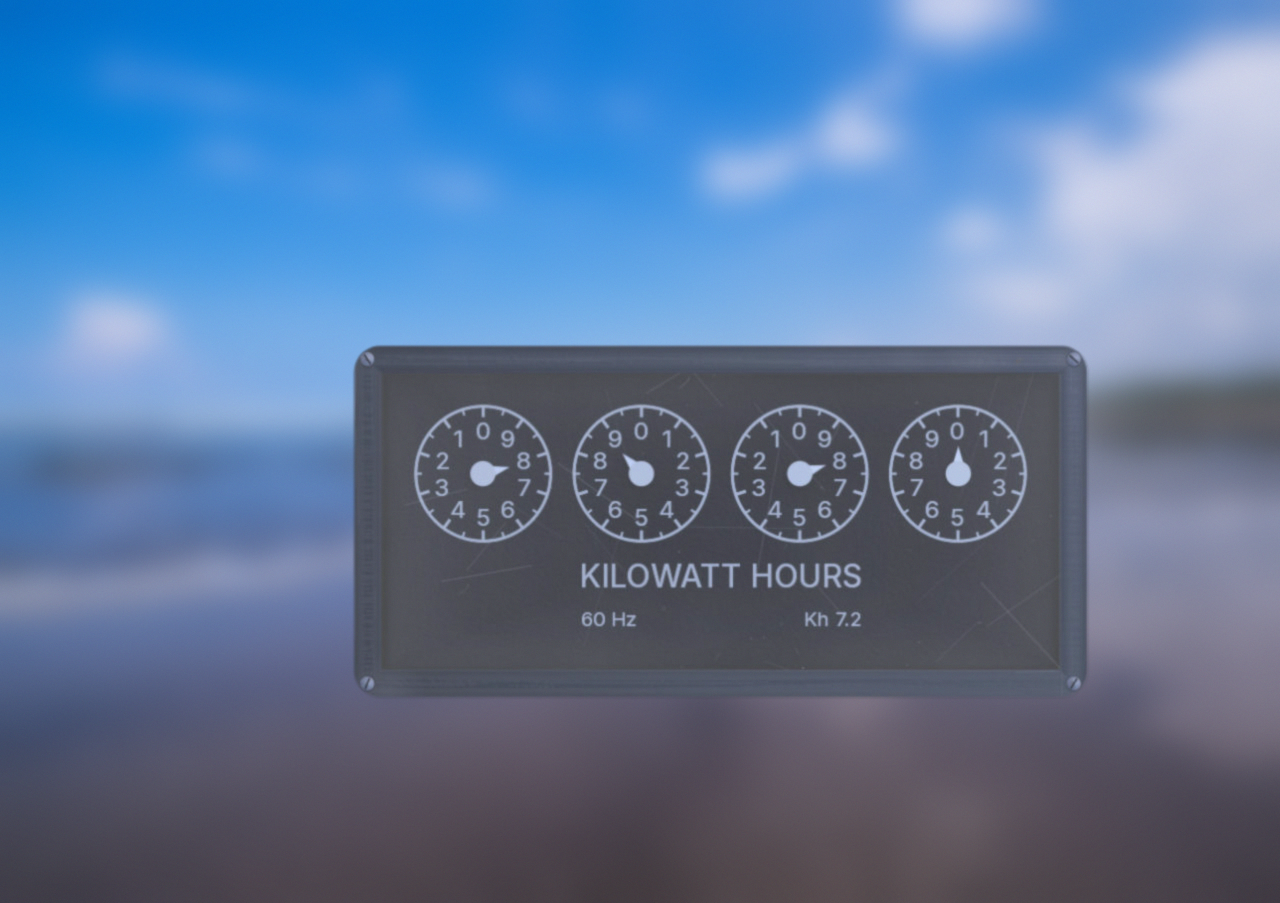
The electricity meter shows 7880 kWh
